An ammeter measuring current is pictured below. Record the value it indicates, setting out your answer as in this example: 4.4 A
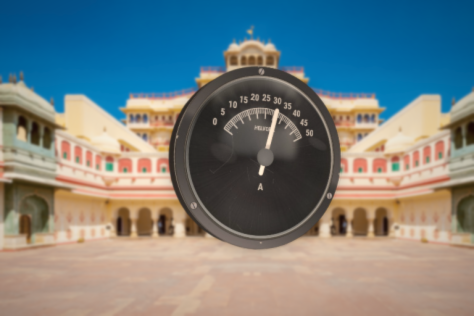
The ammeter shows 30 A
